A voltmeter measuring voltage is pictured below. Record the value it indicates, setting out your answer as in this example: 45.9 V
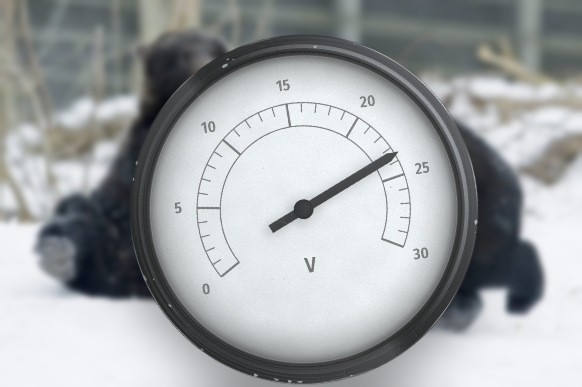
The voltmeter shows 23.5 V
